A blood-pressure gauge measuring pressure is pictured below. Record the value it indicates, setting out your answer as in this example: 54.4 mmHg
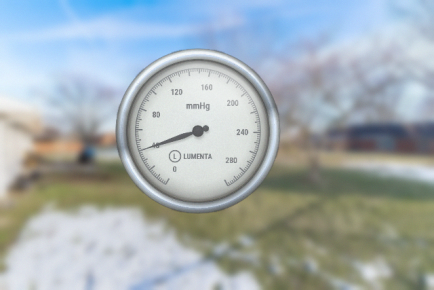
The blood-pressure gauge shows 40 mmHg
